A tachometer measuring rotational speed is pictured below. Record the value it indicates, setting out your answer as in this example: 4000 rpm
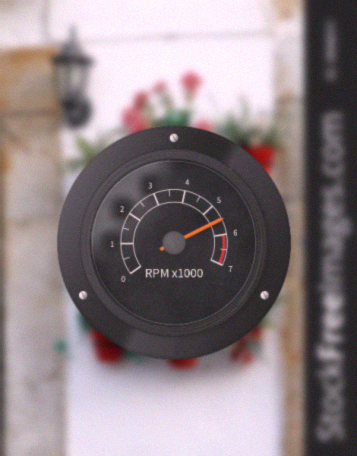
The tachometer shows 5500 rpm
